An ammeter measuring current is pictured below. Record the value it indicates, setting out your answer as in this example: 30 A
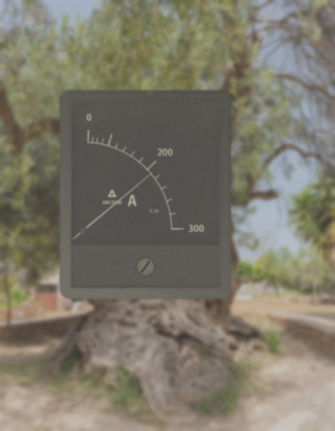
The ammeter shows 210 A
